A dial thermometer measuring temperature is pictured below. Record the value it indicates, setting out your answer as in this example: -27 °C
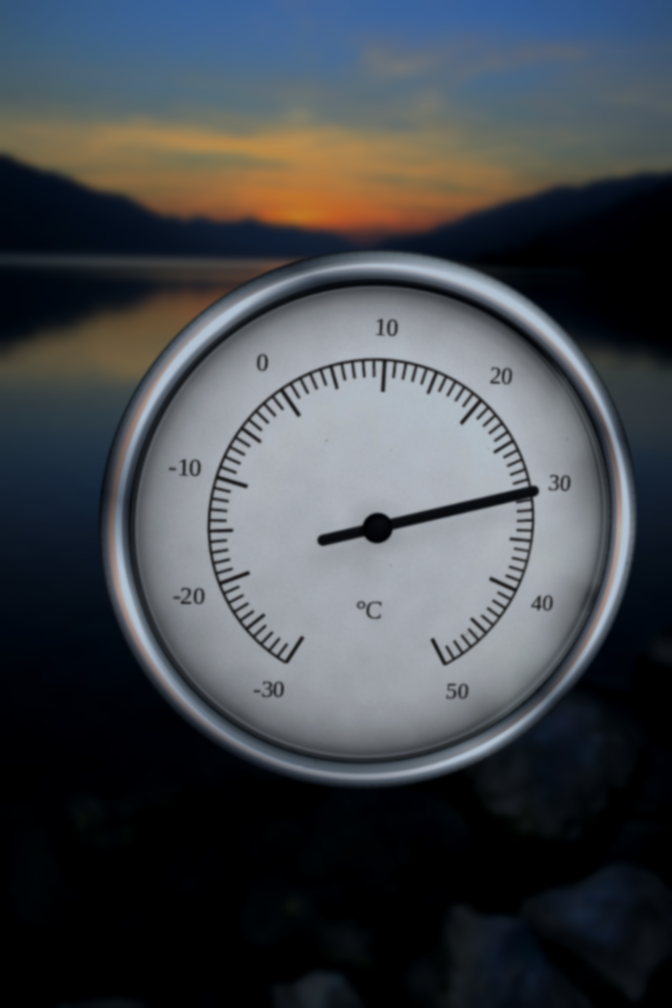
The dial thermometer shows 30 °C
